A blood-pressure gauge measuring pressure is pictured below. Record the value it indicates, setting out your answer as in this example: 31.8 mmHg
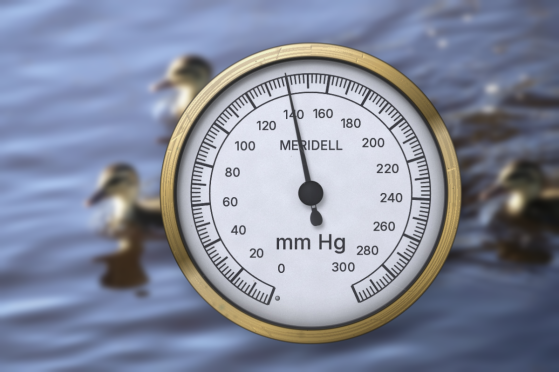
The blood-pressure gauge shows 140 mmHg
